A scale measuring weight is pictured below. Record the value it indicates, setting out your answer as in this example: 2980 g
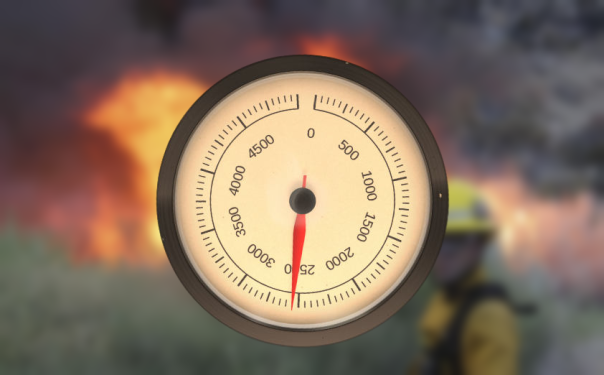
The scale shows 2550 g
